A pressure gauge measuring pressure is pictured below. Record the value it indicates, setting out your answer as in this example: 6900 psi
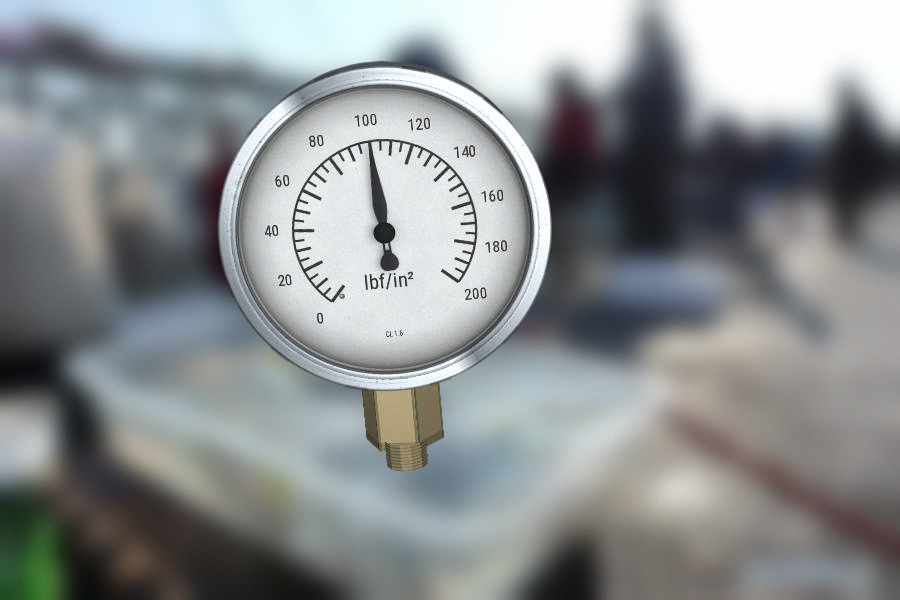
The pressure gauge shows 100 psi
